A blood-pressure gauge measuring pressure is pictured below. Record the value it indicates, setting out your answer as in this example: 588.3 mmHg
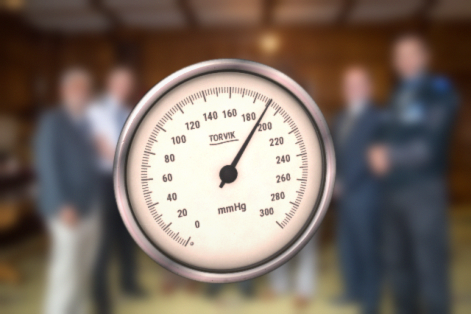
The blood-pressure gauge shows 190 mmHg
